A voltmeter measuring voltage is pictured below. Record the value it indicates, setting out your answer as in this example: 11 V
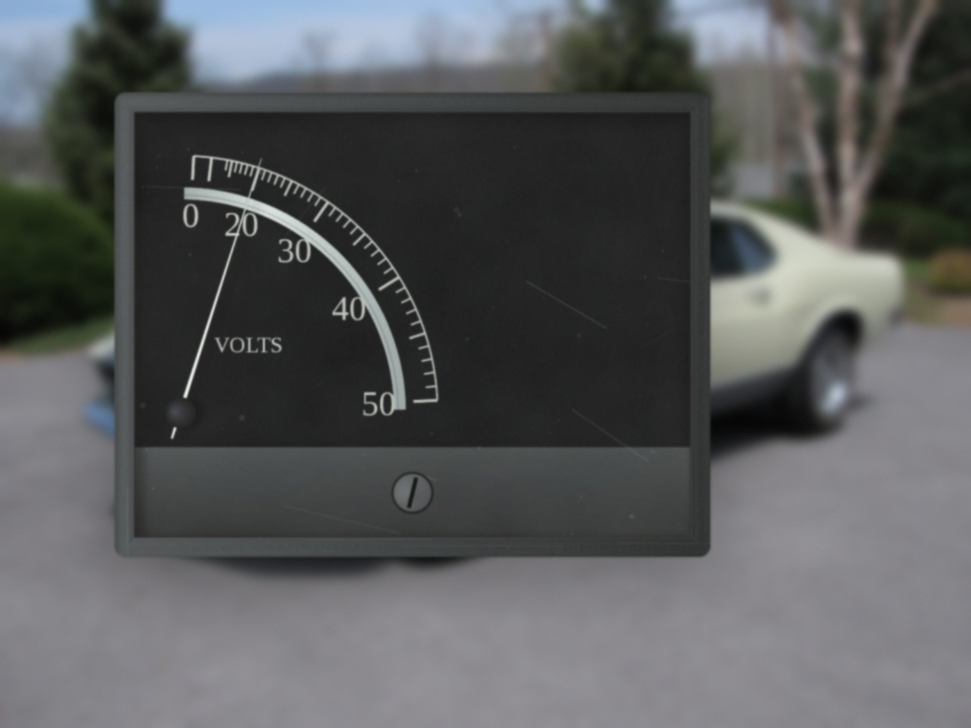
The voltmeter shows 20 V
